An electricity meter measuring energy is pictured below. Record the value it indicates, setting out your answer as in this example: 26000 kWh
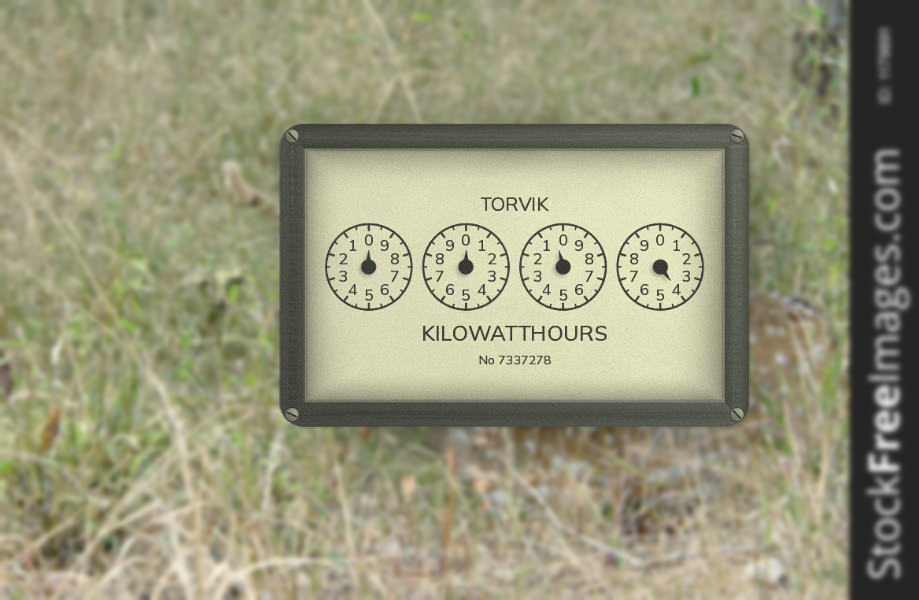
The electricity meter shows 4 kWh
